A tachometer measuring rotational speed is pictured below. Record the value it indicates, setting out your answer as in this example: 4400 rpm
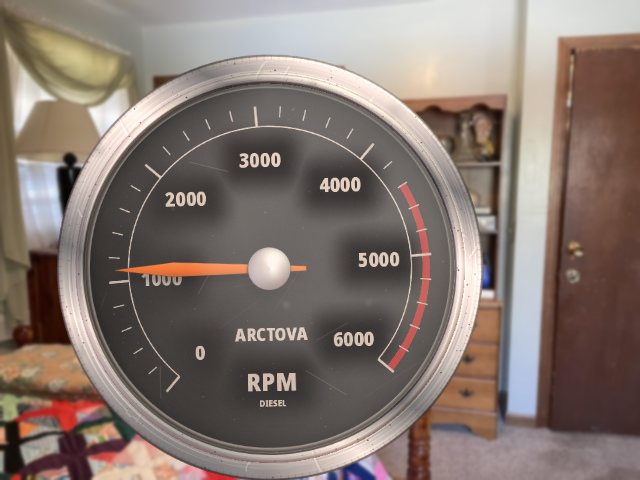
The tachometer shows 1100 rpm
